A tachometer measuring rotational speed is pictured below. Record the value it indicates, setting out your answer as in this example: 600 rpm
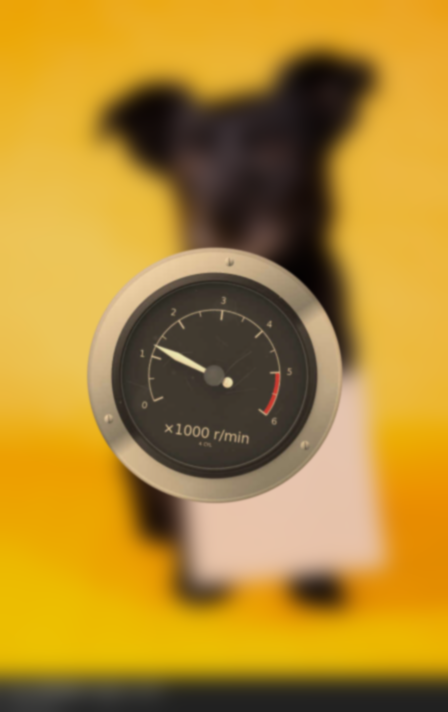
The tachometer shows 1250 rpm
